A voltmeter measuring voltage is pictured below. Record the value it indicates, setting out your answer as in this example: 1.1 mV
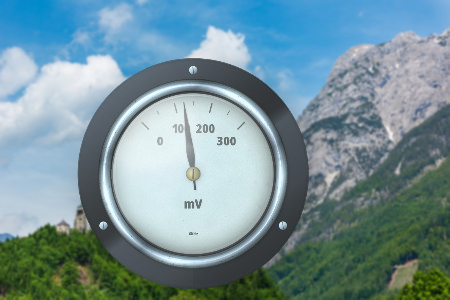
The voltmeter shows 125 mV
